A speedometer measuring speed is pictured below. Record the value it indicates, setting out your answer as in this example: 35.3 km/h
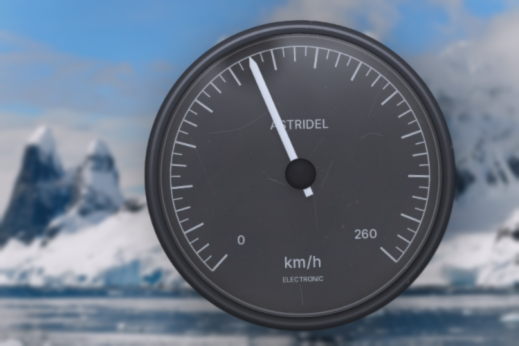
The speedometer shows 110 km/h
